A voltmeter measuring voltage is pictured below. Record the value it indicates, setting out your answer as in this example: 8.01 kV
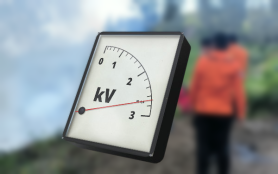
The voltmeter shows 2.7 kV
